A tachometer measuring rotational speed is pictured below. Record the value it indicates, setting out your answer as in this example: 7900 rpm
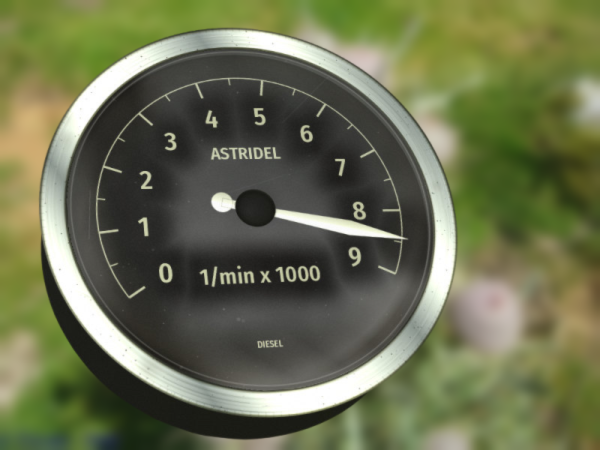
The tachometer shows 8500 rpm
